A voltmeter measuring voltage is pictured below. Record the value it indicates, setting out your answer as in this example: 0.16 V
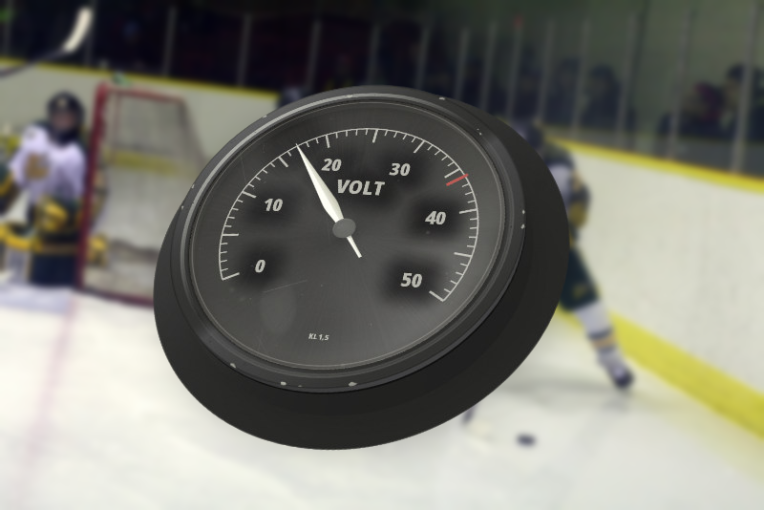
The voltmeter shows 17 V
